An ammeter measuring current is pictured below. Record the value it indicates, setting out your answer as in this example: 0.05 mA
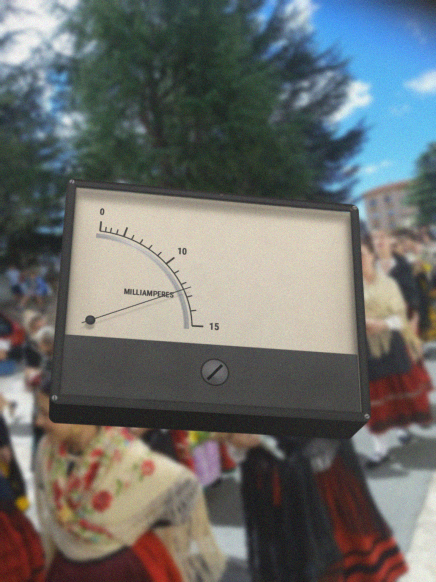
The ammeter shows 12.5 mA
